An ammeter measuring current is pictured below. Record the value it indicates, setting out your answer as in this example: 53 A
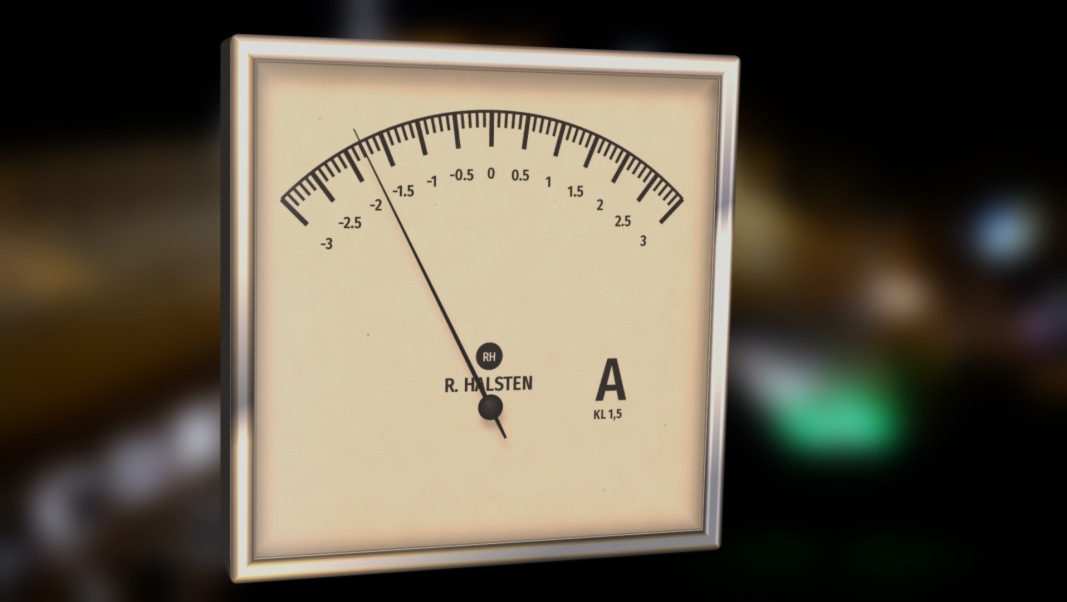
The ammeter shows -1.8 A
